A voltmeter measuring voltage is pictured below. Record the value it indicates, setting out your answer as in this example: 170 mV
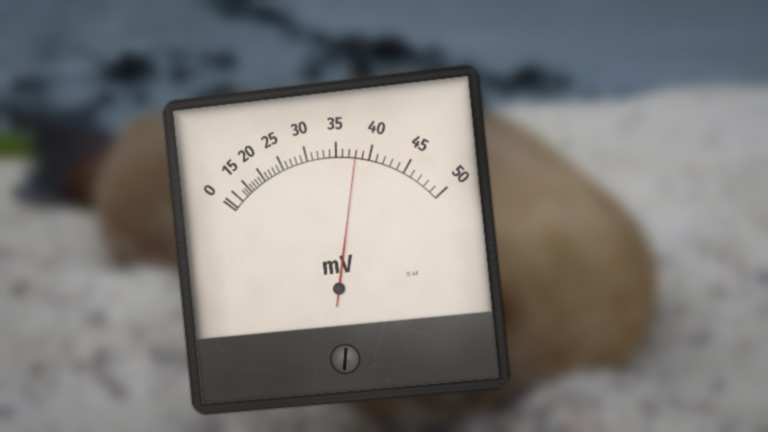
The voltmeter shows 38 mV
